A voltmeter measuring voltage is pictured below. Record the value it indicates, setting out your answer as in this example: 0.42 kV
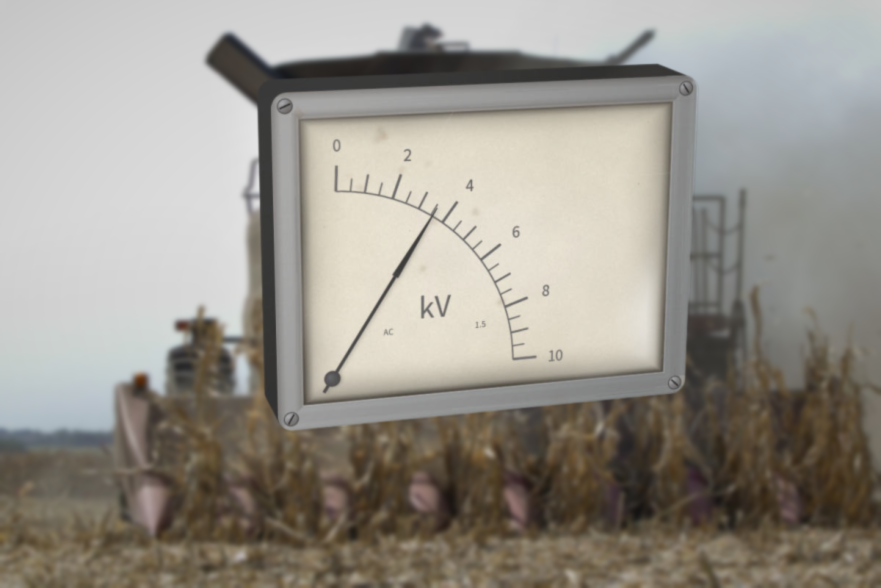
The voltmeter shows 3.5 kV
